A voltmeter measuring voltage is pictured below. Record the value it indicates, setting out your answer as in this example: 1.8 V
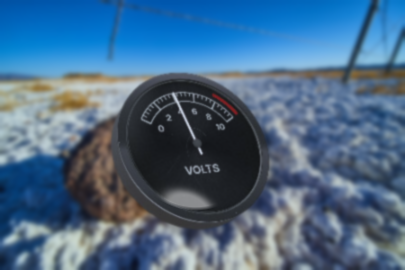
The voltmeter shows 4 V
